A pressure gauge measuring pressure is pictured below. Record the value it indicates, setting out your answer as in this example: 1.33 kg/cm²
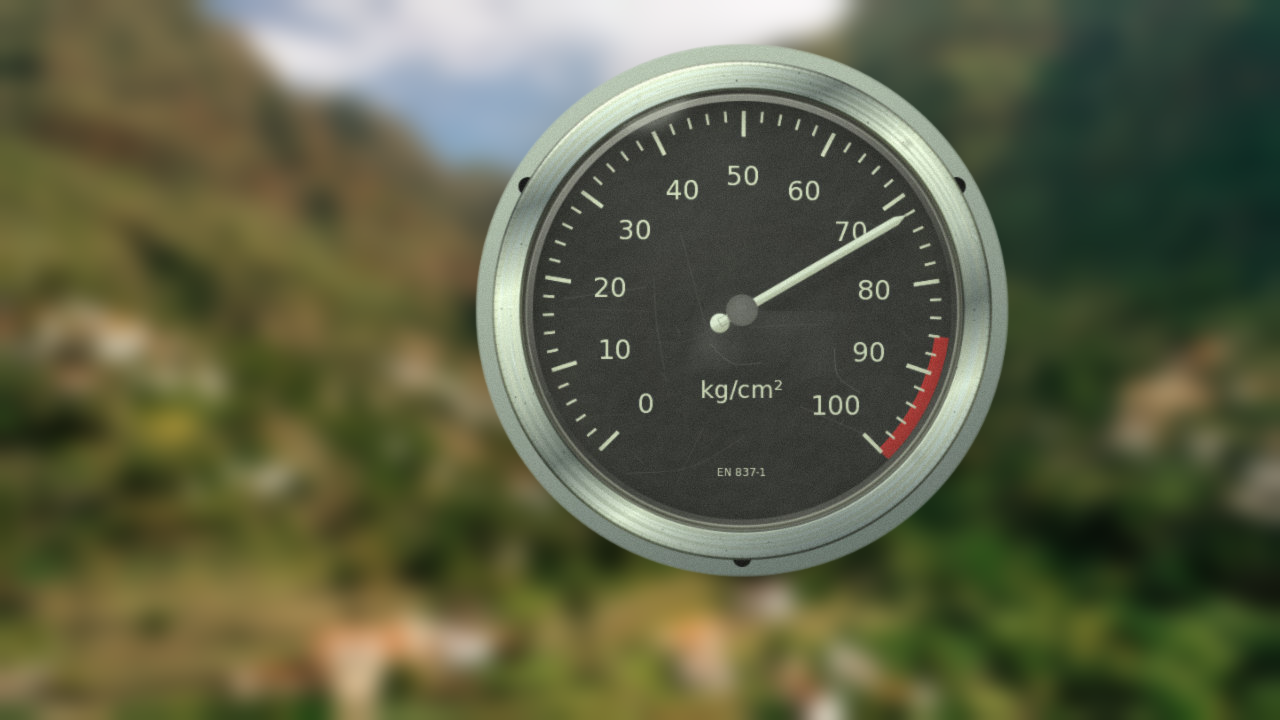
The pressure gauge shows 72 kg/cm²
